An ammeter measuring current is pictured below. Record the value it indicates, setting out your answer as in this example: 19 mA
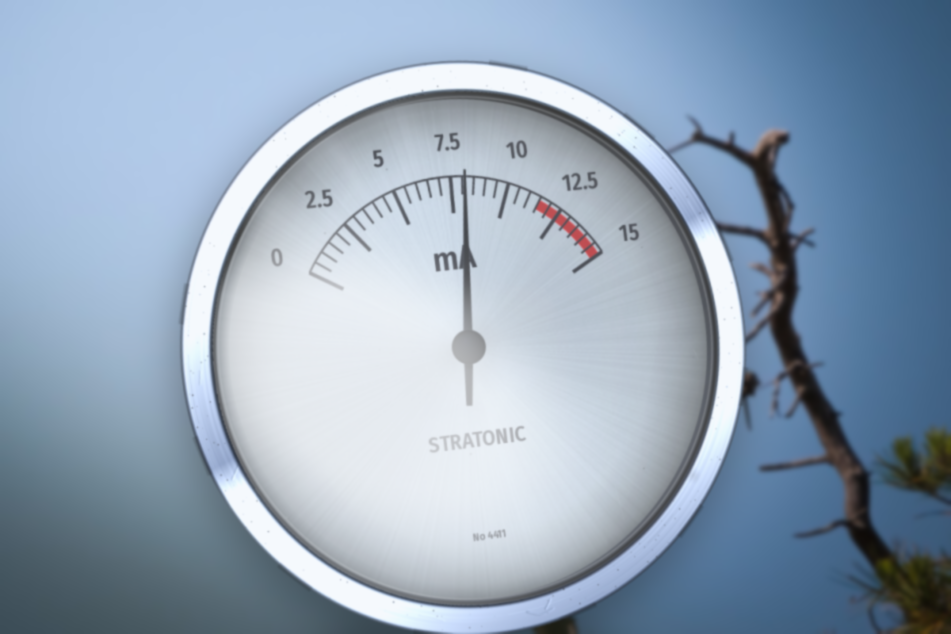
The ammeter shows 8 mA
